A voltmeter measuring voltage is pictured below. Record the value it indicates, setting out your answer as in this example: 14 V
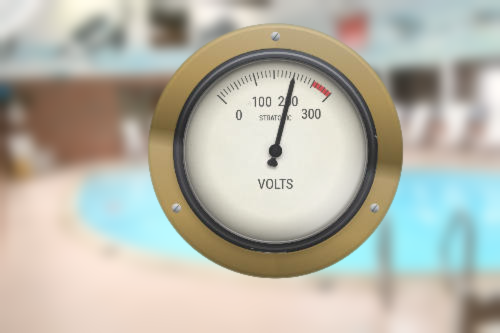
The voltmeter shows 200 V
